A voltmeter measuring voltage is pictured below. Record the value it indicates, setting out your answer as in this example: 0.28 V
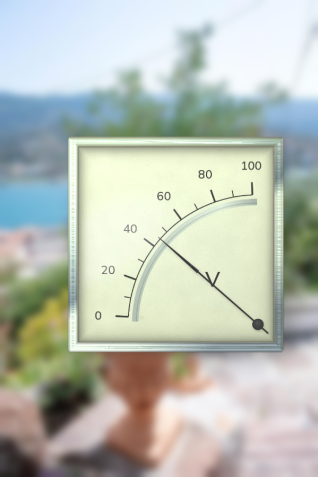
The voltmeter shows 45 V
